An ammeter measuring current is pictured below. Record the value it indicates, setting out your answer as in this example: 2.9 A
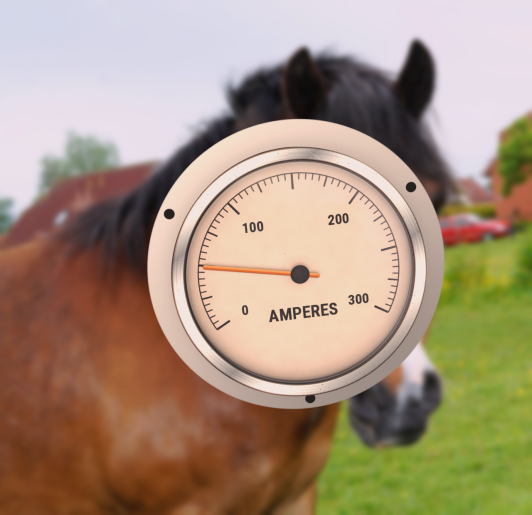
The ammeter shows 50 A
